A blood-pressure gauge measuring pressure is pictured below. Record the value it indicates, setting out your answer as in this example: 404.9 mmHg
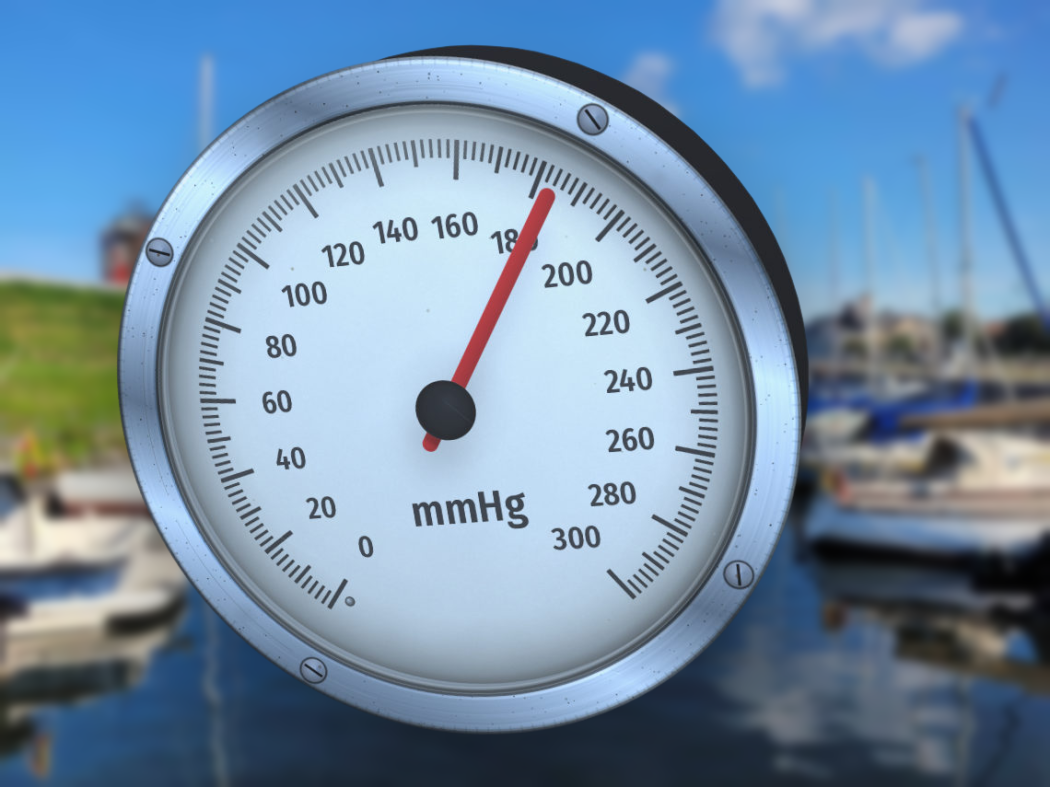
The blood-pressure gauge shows 184 mmHg
